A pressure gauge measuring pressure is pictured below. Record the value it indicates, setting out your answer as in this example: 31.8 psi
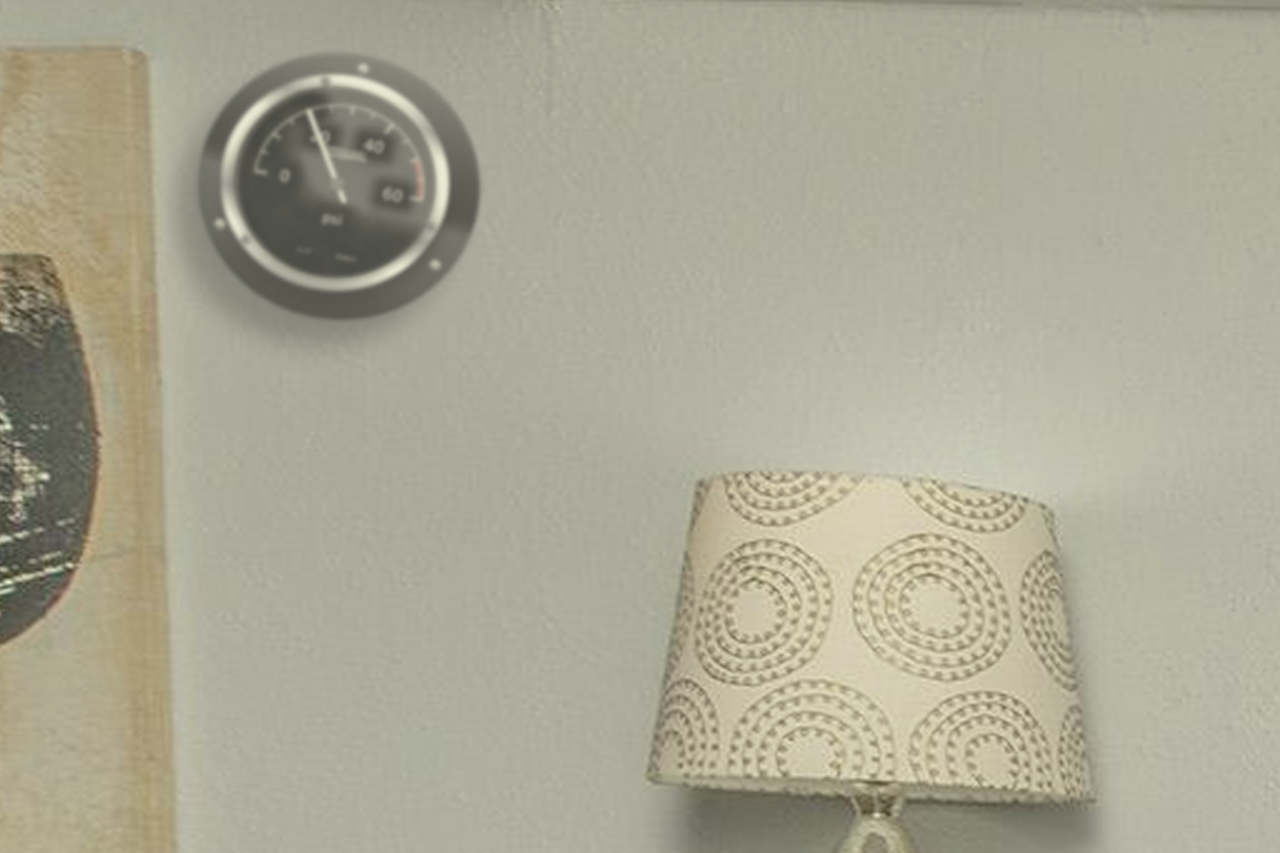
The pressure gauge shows 20 psi
